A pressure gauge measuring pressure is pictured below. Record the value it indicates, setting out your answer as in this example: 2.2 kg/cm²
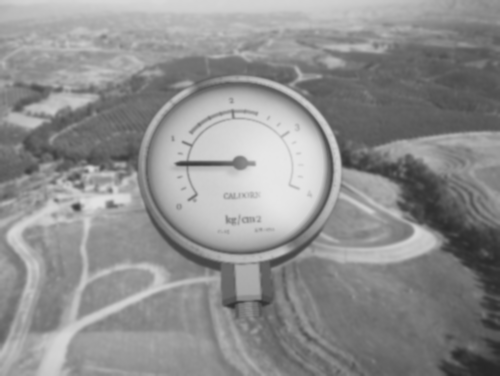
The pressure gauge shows 0.6 kg/cm²
